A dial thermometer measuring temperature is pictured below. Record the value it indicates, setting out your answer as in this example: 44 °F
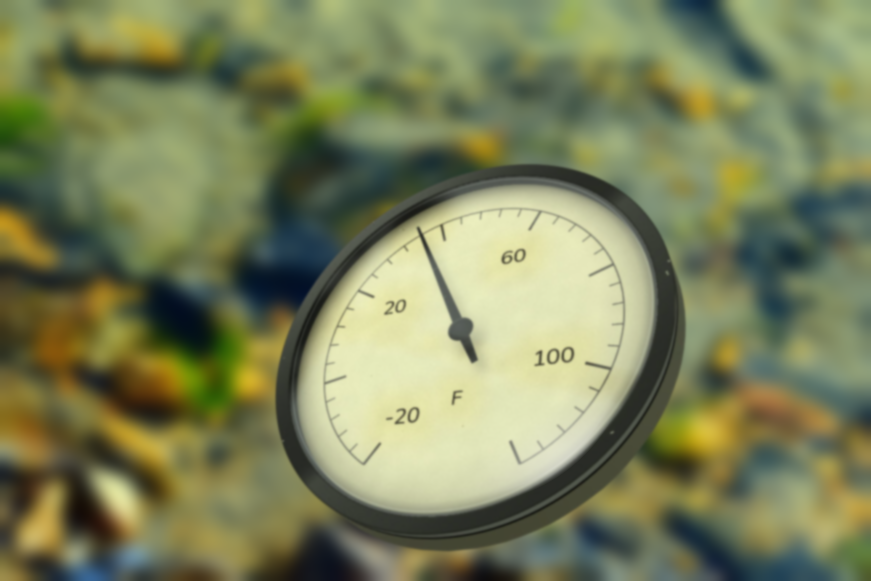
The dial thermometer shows 36 °F
